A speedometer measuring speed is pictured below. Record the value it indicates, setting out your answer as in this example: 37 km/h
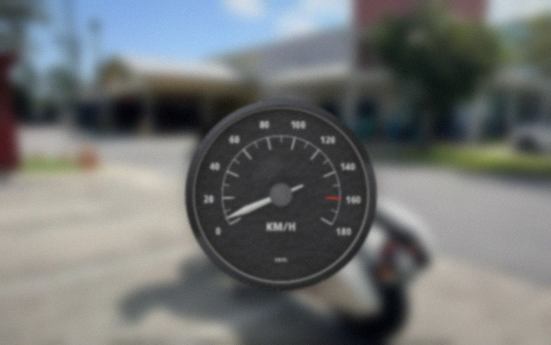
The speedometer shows 5 km/h
